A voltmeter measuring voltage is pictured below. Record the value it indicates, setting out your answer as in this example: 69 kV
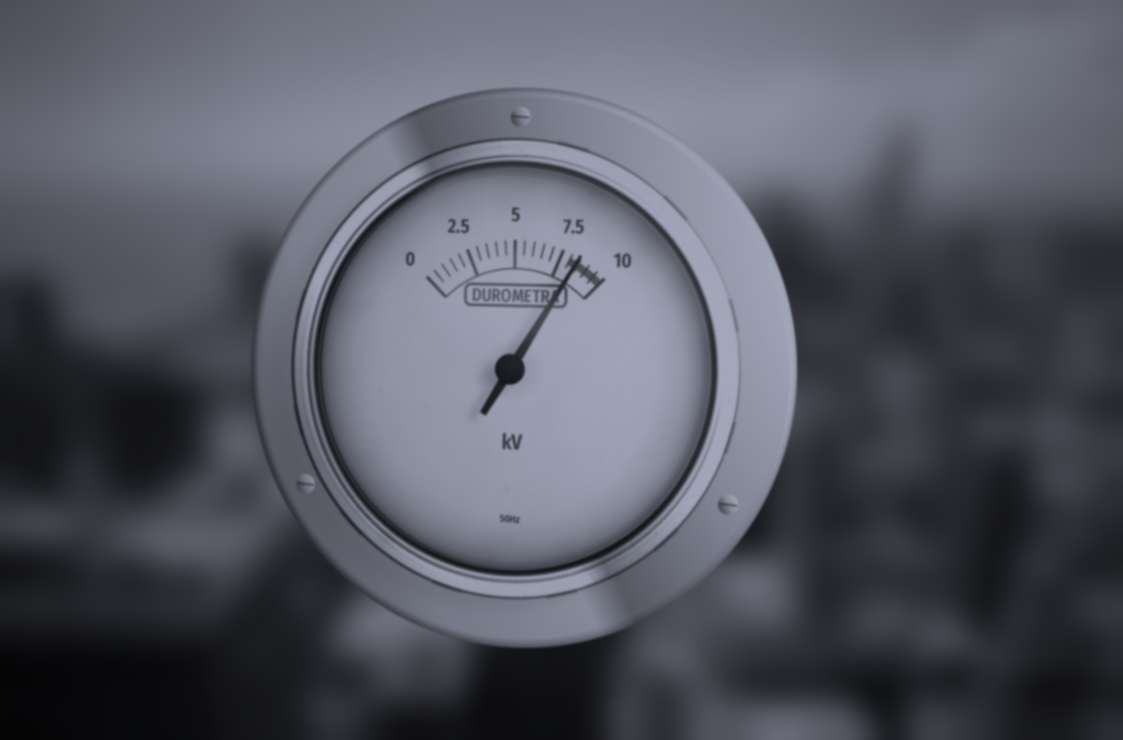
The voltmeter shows 8.5 kV
